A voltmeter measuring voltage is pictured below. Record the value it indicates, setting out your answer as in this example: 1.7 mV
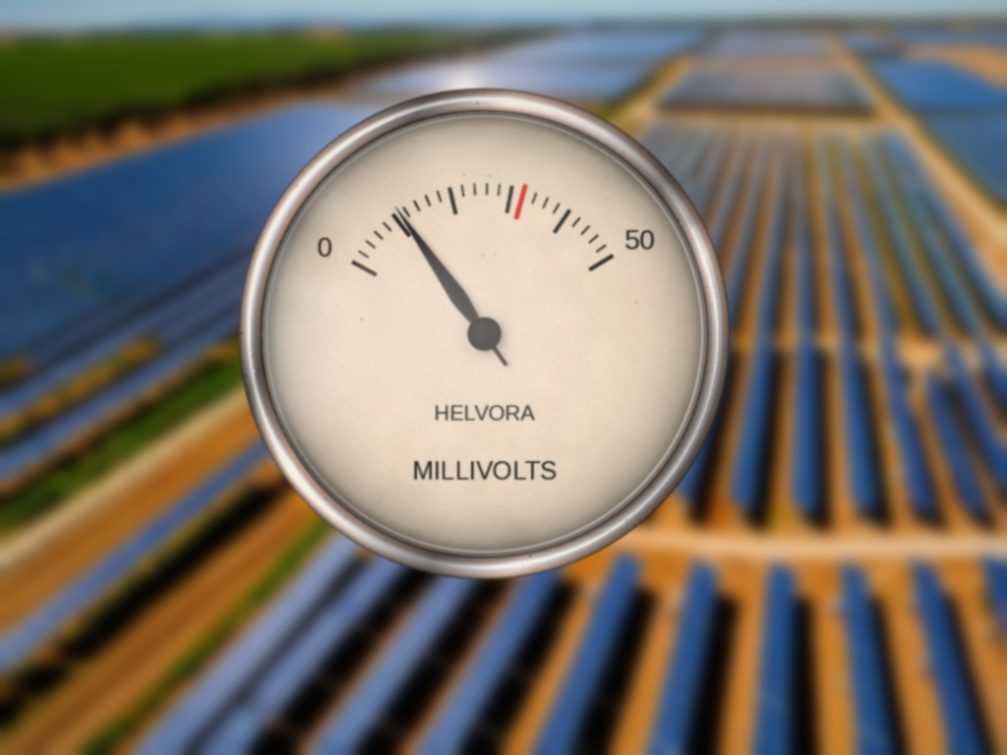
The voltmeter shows 11 mV
